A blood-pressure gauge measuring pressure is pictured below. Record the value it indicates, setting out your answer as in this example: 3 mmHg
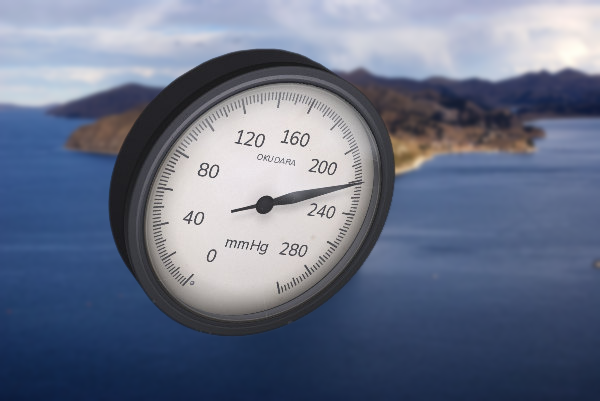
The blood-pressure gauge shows 220 mmHg
